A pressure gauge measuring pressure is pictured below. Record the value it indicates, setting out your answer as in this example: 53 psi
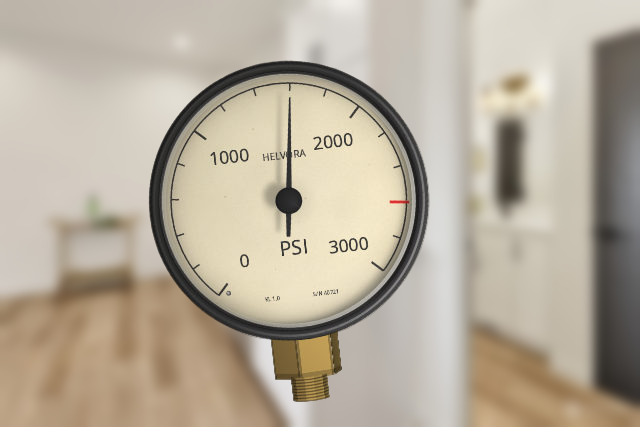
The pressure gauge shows 1600 psi
